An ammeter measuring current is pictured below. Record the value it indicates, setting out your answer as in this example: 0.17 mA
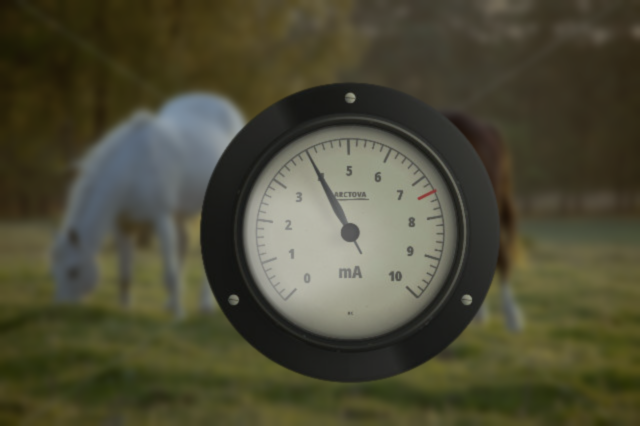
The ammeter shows 4 mA
